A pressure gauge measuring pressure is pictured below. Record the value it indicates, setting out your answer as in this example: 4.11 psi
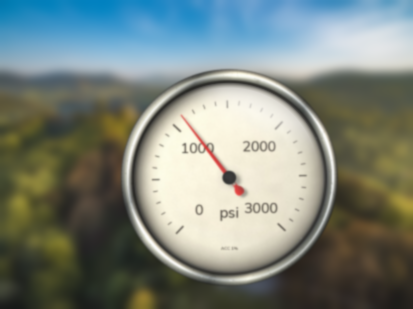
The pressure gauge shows 1100 psi
